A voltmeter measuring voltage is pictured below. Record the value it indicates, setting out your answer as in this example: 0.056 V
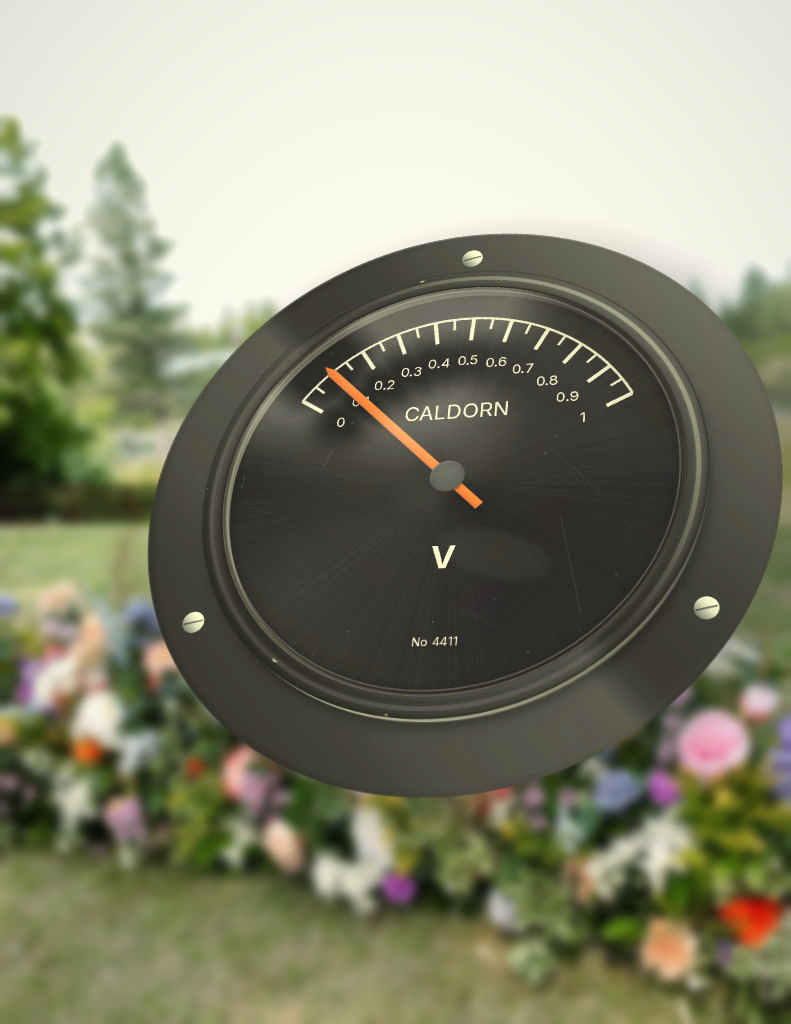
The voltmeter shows 0.1 V
